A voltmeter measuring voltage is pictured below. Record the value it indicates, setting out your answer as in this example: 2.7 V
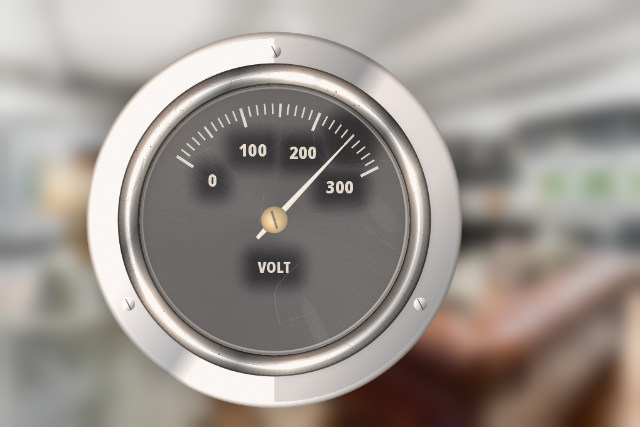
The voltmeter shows 250 V
